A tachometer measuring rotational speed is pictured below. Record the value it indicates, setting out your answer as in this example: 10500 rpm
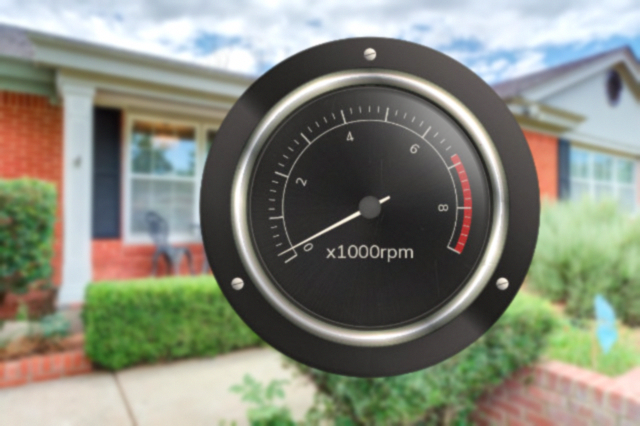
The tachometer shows 200 rpm
